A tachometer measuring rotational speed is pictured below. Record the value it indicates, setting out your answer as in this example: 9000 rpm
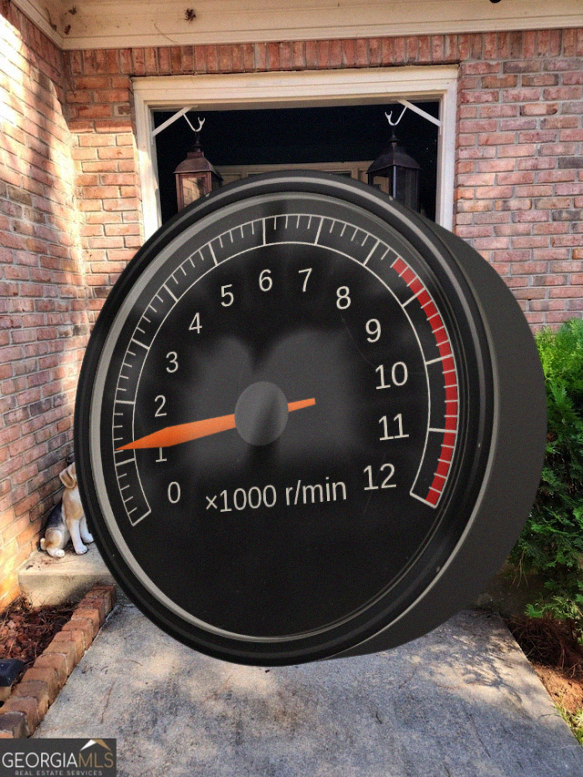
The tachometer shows 1200 rpm
